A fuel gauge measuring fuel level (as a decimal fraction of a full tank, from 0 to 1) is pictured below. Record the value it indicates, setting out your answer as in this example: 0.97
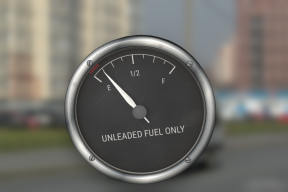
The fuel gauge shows 0.125
